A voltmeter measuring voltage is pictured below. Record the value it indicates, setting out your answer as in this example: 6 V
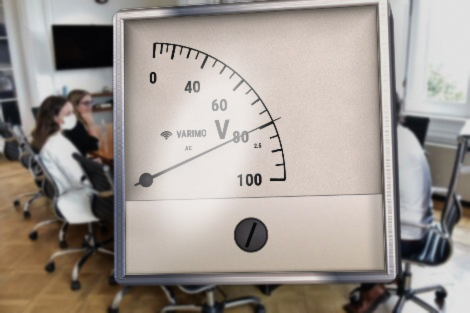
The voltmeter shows 80 V
